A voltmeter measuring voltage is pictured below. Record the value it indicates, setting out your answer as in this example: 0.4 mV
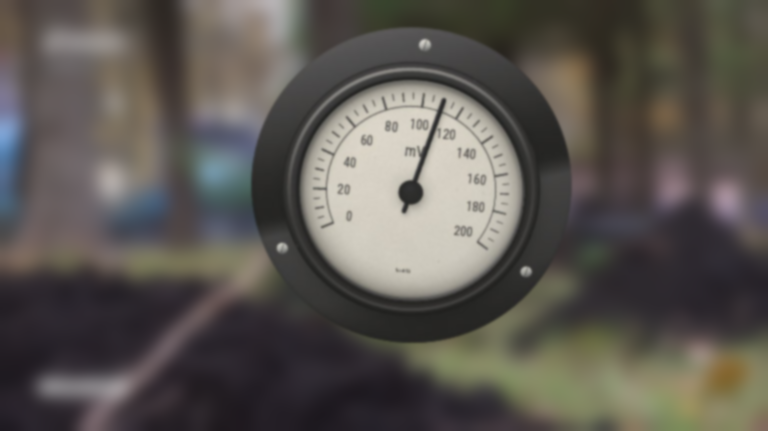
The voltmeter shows 110 mV
